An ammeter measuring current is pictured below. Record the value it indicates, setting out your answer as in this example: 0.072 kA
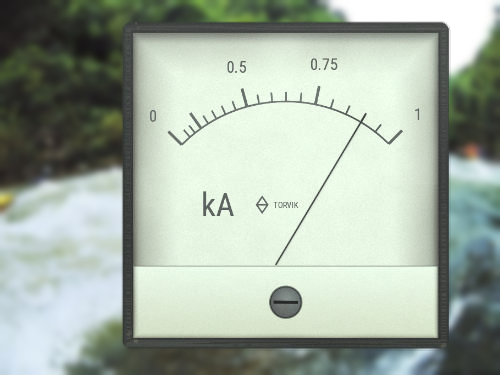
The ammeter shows 0.9 kA
